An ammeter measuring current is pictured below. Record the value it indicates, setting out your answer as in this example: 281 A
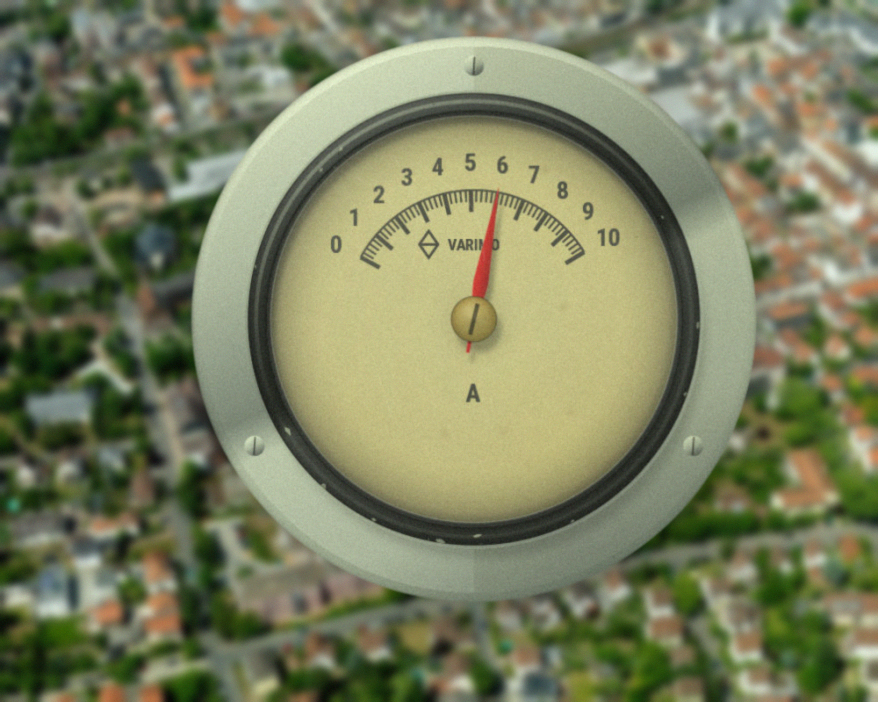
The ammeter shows 6 A
